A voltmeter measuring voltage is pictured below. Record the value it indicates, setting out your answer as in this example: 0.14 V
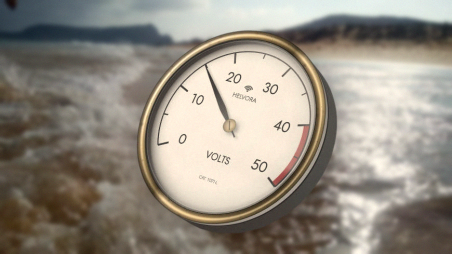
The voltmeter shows 15 V
